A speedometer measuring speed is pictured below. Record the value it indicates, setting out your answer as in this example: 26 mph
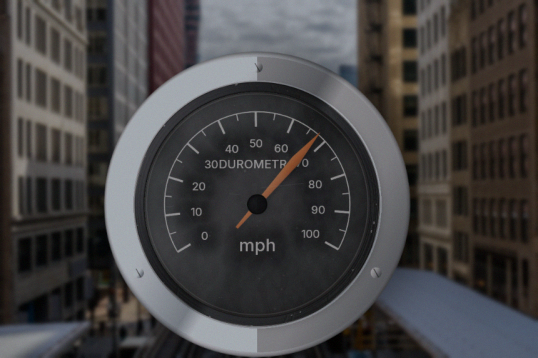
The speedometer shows 67.5 mph
